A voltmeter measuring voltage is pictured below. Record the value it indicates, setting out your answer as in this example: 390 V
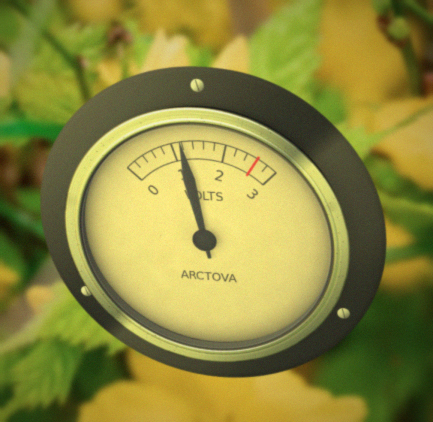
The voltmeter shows 1.2 V
